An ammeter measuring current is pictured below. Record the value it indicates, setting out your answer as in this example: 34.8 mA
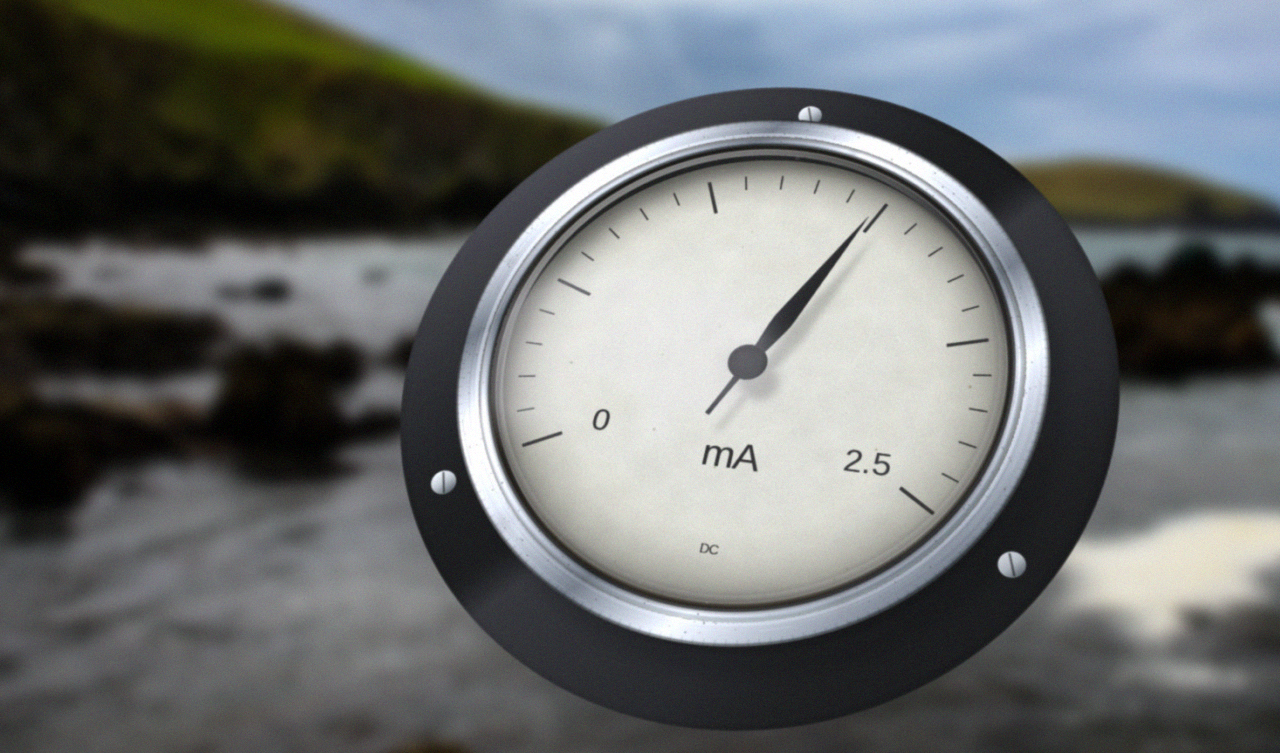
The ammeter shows 1.5 mA
